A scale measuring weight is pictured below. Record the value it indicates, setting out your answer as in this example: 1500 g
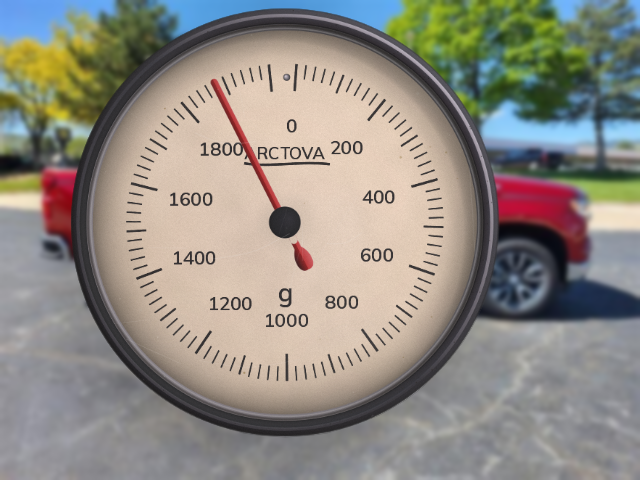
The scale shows 1880 g
